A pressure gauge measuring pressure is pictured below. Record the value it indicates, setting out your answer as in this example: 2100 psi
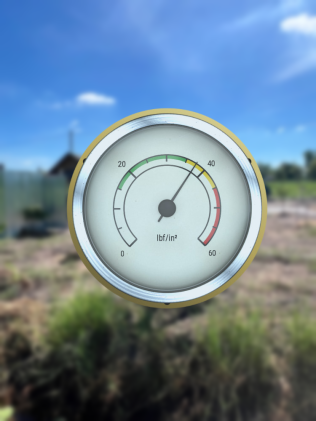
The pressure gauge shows 37.5 psi
